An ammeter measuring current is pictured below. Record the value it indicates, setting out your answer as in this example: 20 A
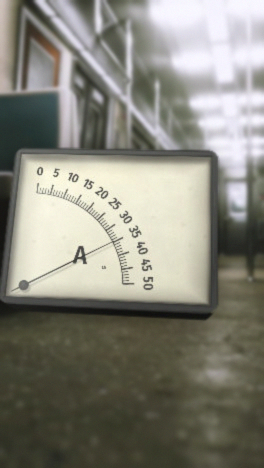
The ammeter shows 35 A
